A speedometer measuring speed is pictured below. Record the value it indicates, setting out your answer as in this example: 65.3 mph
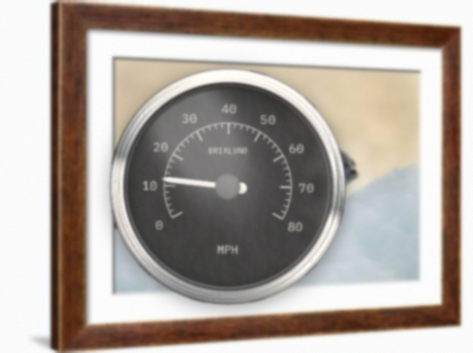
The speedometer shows 12 mph
